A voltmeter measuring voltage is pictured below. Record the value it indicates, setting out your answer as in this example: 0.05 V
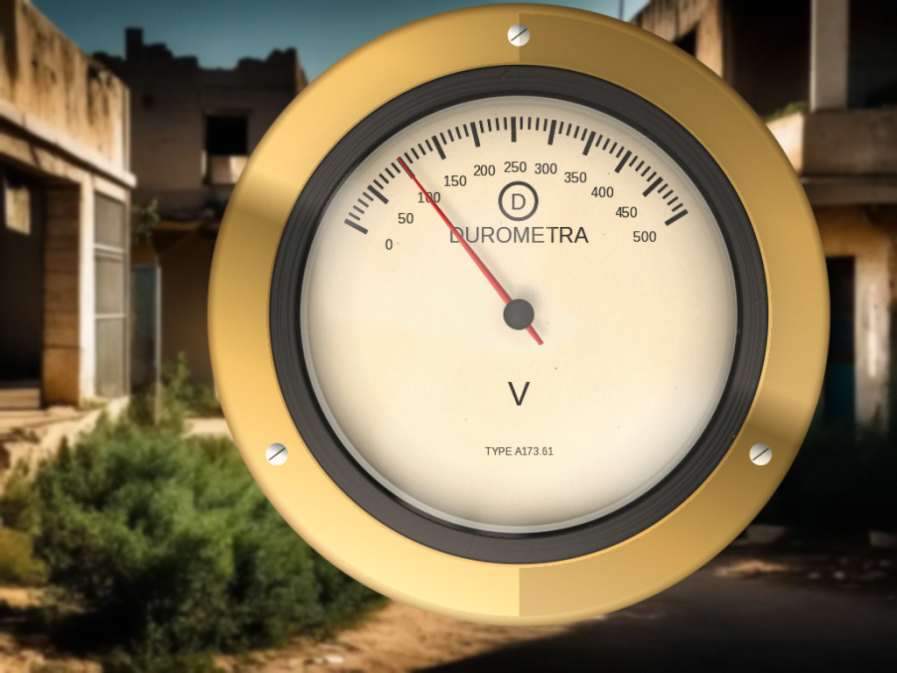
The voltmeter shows 100 V
